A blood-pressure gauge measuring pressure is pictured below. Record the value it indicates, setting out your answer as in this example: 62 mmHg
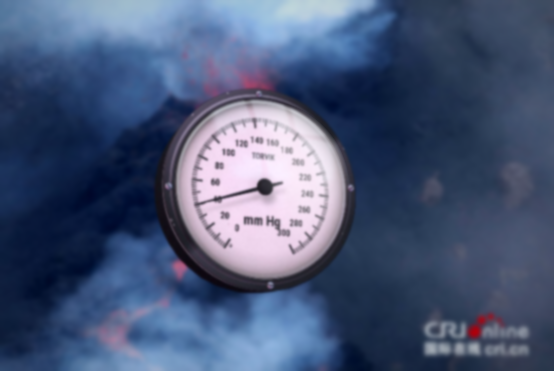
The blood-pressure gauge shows 40 mmHg
